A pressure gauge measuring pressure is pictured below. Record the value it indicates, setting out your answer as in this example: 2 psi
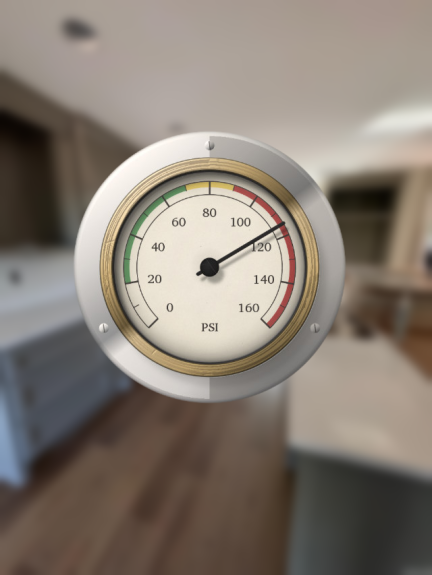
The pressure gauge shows 115 psi
